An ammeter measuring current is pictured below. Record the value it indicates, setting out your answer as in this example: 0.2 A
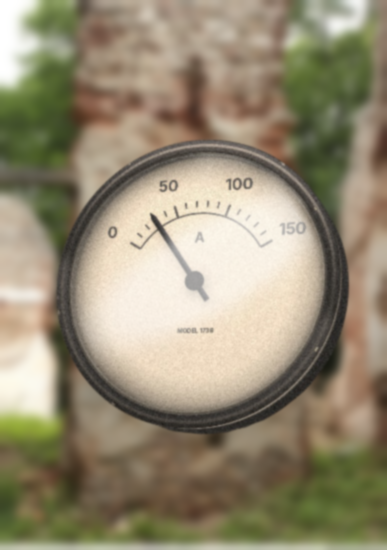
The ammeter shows 30 A
